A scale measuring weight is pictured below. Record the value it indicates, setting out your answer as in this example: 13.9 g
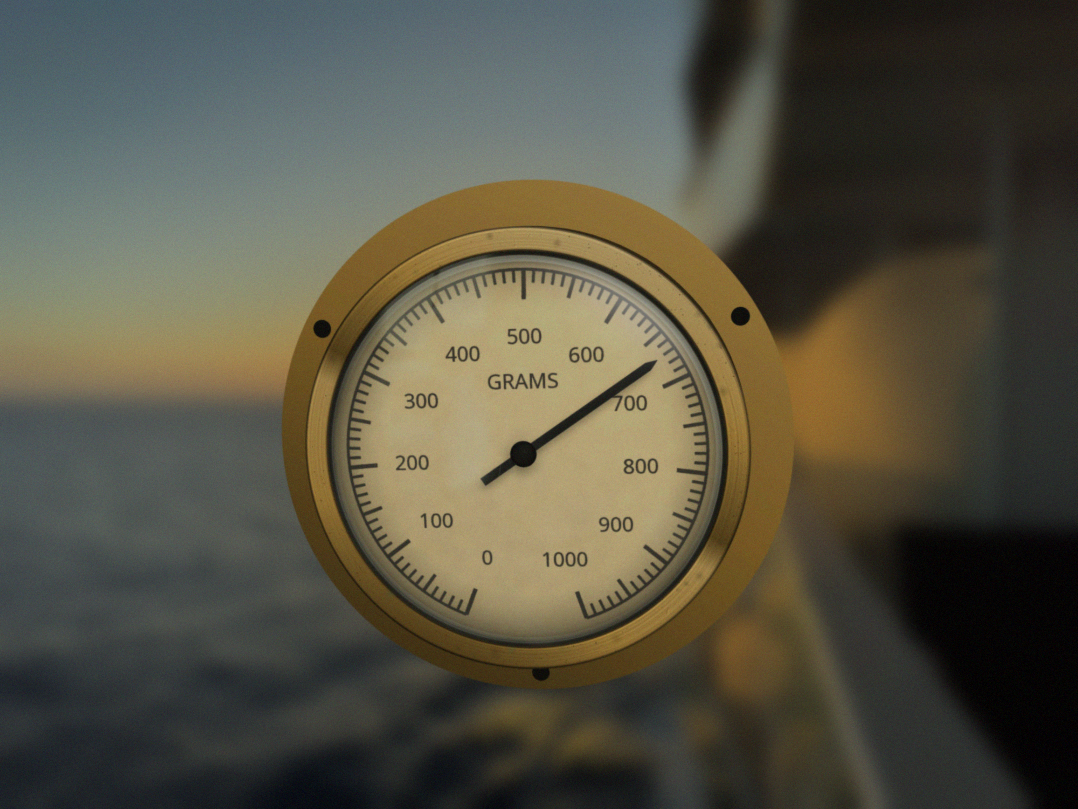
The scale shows 670 g
